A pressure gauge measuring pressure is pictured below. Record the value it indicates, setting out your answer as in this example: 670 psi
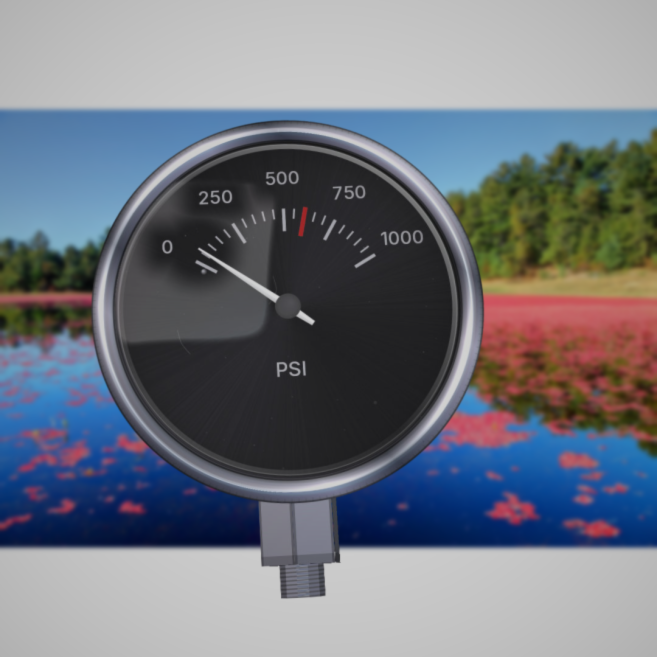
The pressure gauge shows 50 psi
